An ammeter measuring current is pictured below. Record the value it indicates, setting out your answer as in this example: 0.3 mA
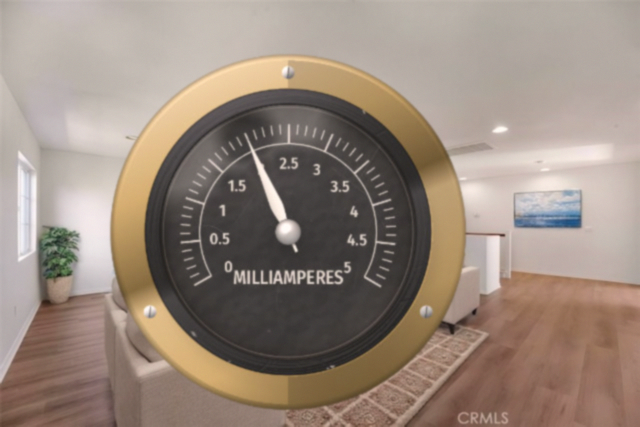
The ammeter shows 2 mA
